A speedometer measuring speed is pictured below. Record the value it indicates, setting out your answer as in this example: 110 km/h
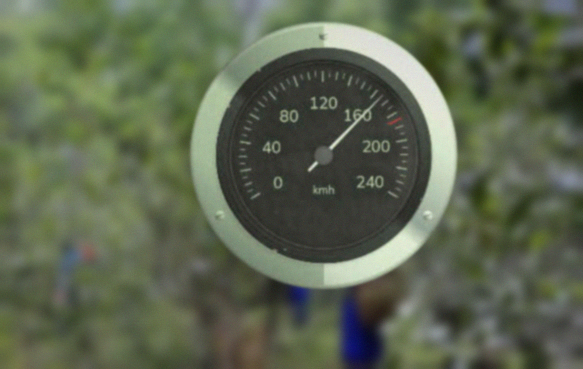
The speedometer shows 165 km/h
